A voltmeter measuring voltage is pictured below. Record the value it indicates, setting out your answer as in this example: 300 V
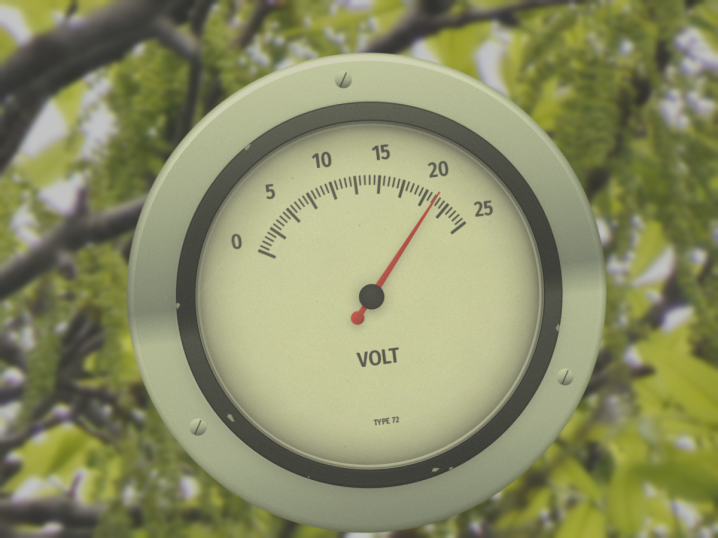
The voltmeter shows 21 V
